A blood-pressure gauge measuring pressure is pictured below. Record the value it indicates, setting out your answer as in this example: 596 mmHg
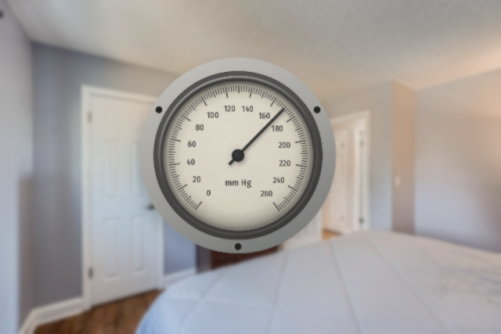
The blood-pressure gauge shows 170 mmHg
